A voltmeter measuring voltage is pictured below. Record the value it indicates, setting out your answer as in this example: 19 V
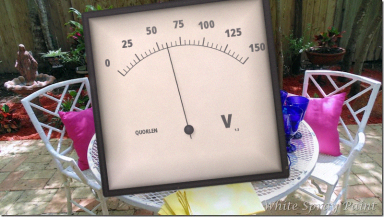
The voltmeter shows 60 V
